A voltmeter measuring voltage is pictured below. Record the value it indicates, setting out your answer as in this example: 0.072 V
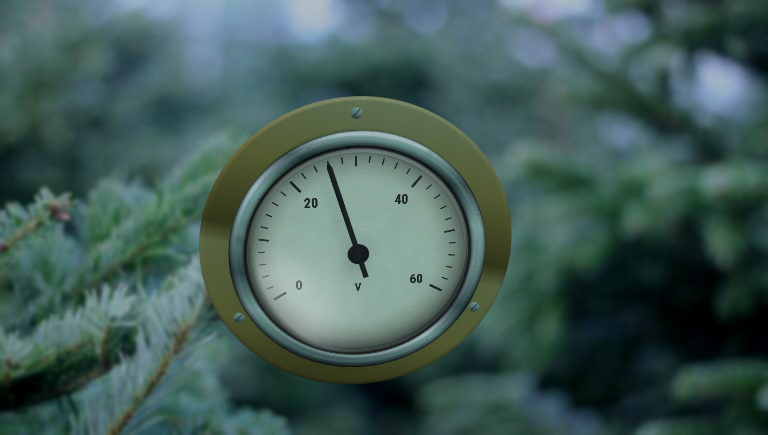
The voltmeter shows 26 V
